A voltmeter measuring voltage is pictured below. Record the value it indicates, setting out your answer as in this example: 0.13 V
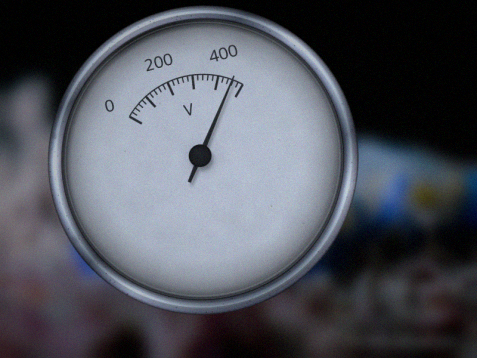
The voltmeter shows 460 V
